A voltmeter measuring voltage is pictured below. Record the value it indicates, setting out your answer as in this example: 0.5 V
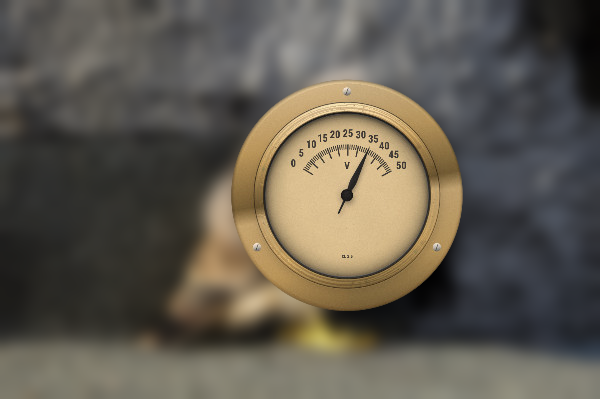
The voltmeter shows 35 V
